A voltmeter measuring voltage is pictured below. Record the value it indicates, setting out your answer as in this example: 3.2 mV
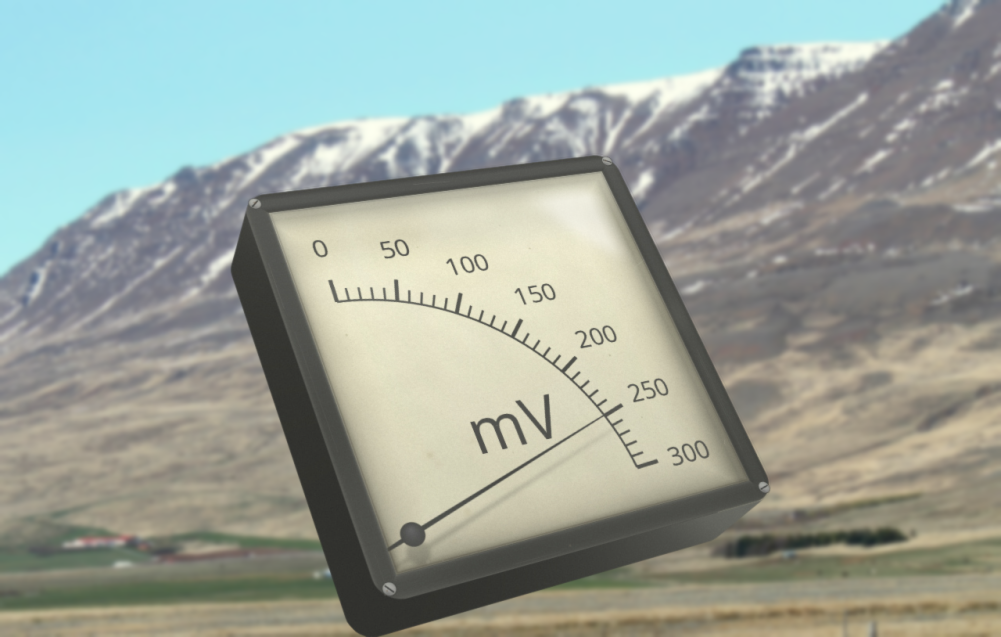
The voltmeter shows 250 mV
